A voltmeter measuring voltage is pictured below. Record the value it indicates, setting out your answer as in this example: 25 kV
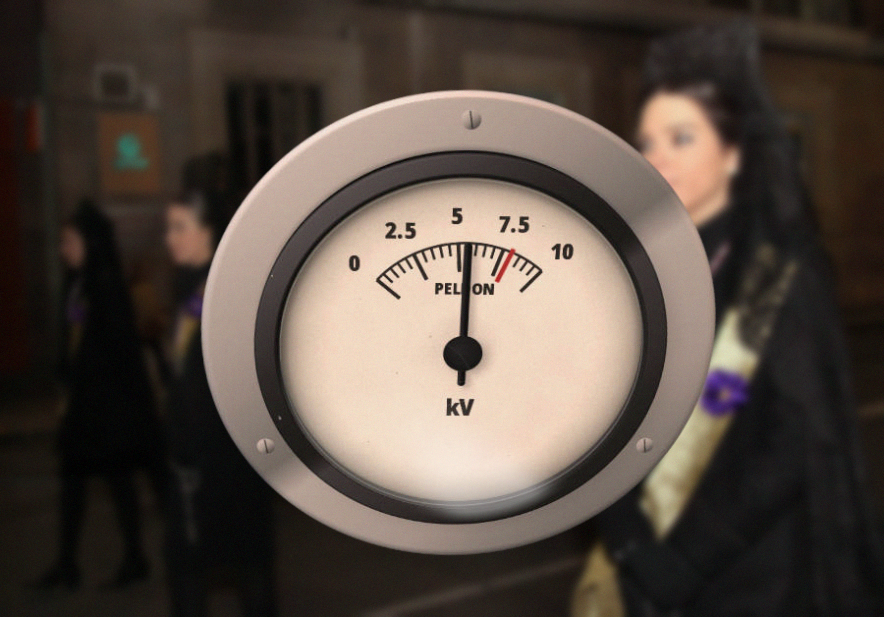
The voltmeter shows 5.5 kV
